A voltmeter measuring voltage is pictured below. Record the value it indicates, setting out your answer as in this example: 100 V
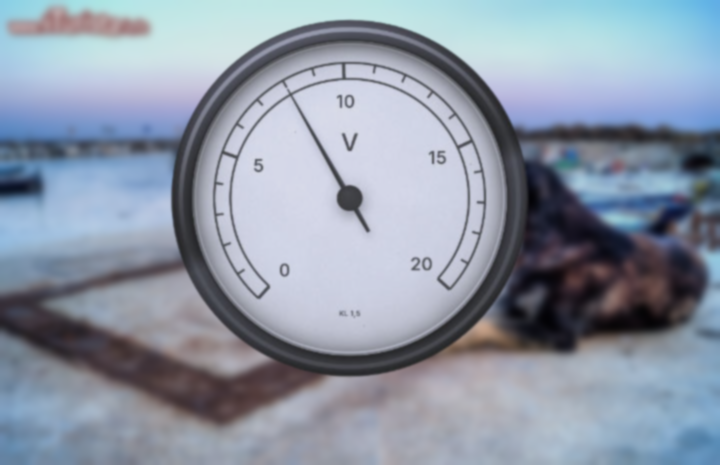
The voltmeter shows 8 V
